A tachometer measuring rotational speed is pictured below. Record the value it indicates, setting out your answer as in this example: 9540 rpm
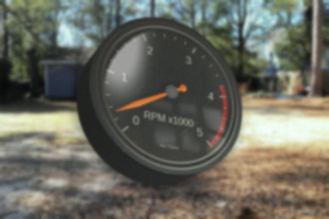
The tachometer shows 300 rpm
